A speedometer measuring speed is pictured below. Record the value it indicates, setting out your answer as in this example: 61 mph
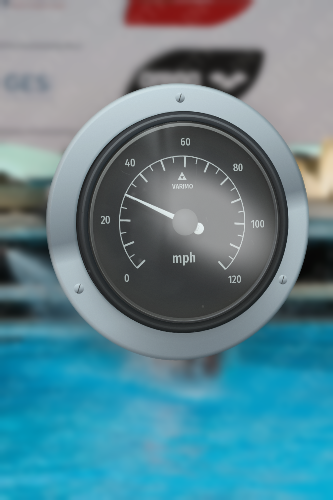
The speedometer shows 30 mph
